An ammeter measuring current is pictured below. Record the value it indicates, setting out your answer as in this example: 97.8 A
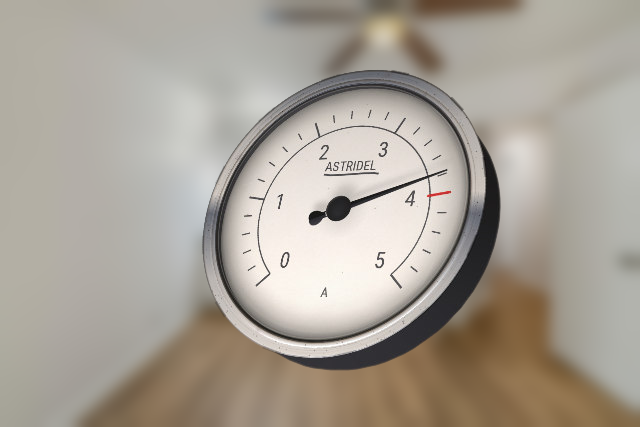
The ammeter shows 3.8 A
